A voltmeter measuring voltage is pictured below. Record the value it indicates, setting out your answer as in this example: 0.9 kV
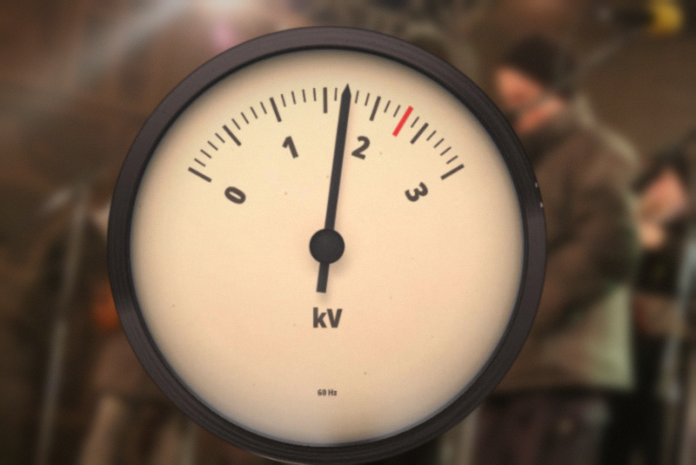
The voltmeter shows 1.7 kV
